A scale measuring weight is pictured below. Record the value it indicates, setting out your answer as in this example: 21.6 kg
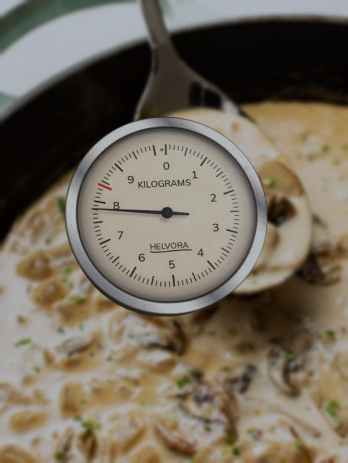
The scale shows 7.8 kg
